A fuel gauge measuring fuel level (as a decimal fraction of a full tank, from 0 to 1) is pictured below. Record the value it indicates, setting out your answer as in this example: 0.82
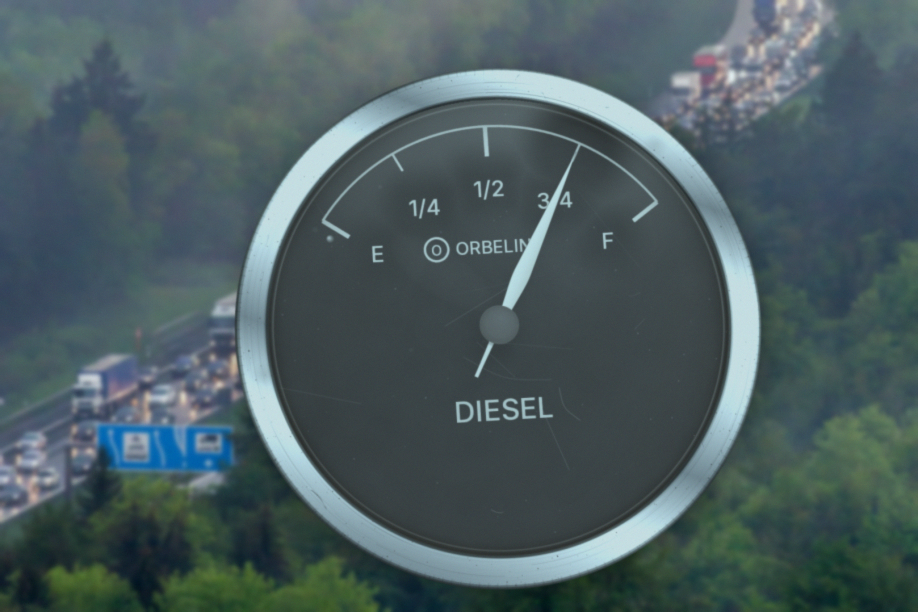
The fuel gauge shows 0.75
